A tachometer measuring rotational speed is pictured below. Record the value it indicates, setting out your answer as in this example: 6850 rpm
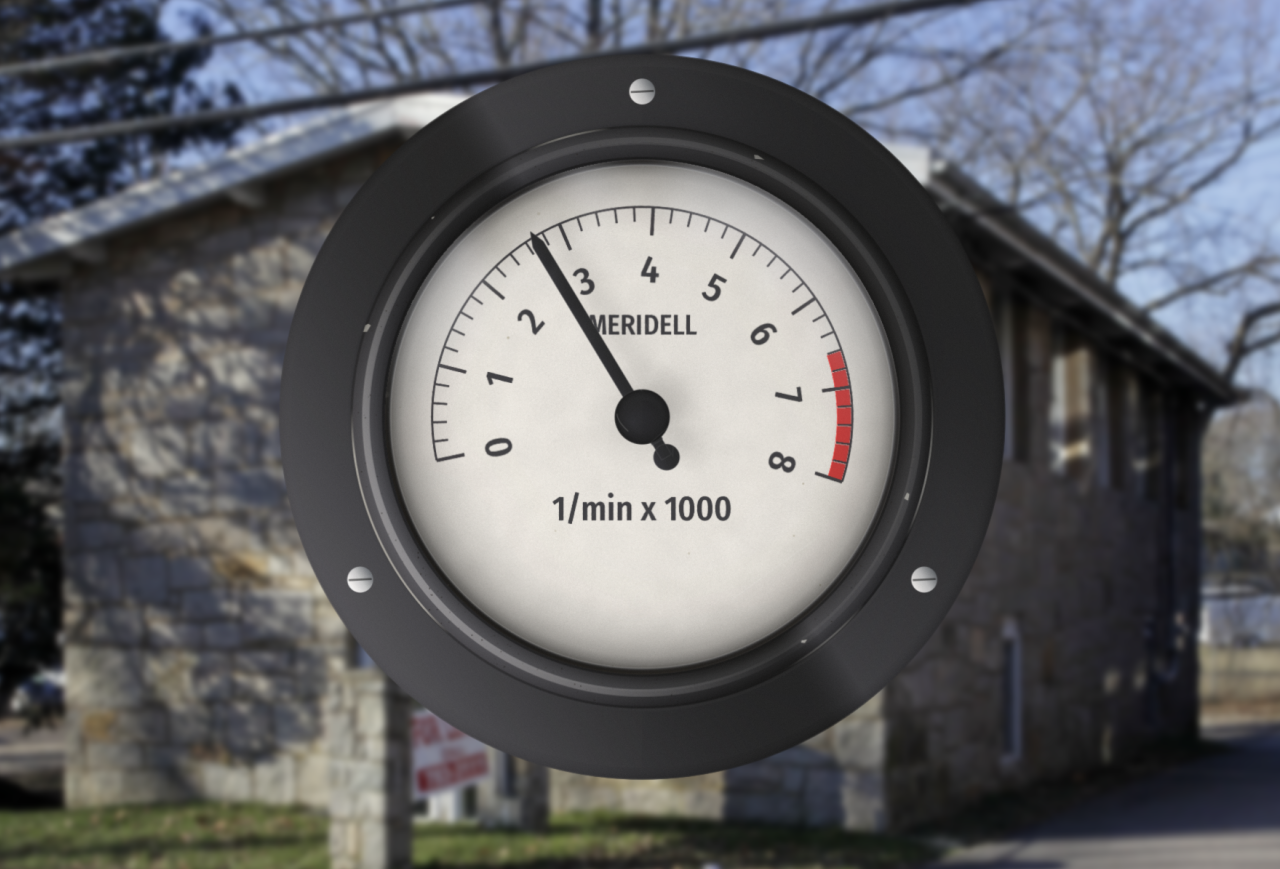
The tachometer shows 2700 rpm
